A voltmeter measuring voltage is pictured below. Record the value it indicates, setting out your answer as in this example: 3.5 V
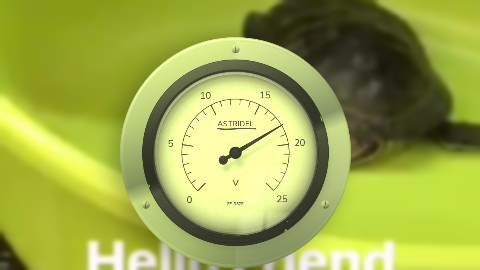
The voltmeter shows 18 V
